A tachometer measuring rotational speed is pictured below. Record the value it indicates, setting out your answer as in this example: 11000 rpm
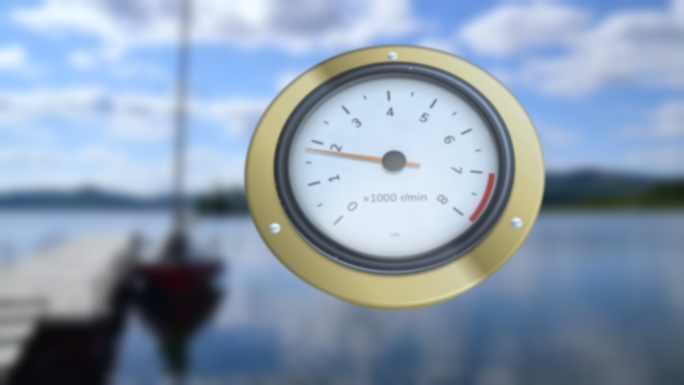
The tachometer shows 1750 rpm
